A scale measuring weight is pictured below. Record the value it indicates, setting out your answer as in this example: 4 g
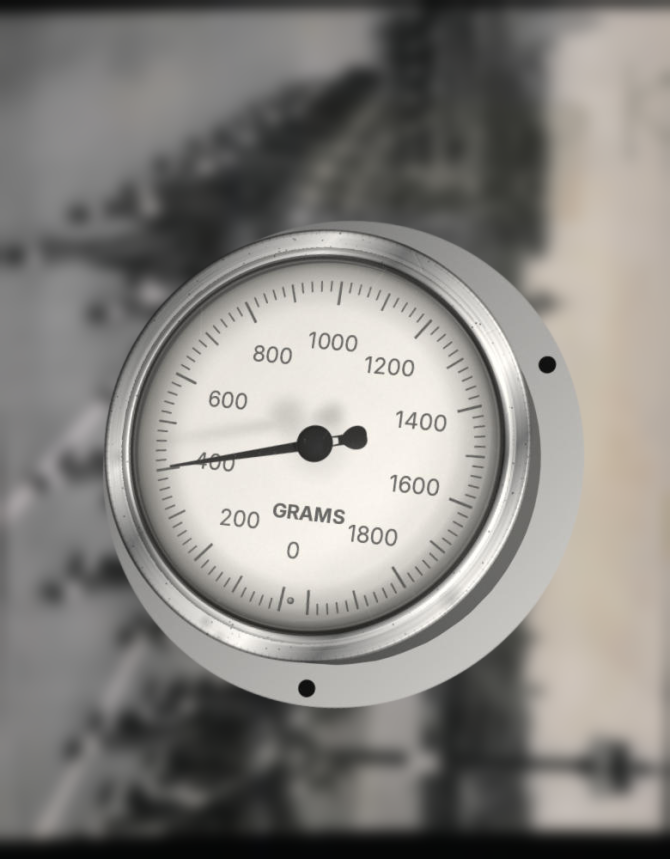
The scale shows 400 g
